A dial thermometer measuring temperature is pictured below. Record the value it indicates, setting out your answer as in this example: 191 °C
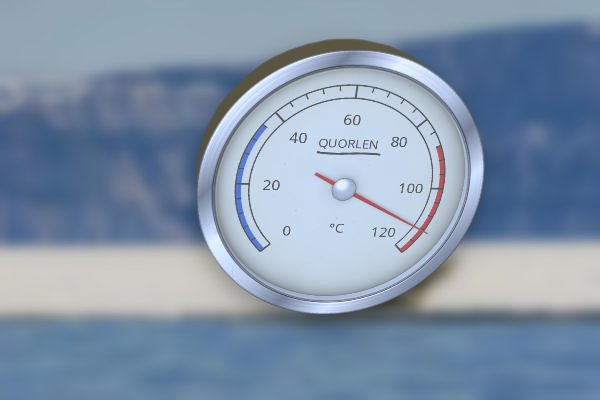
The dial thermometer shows 112 °C
